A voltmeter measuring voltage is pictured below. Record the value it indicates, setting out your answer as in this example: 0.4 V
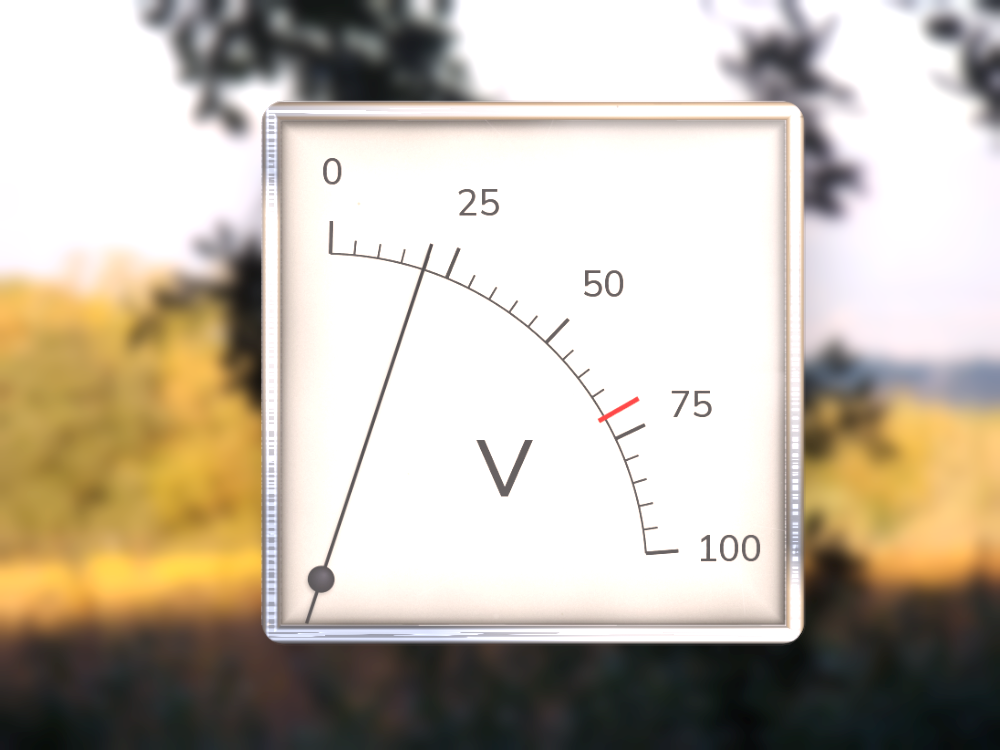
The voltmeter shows 20 V
